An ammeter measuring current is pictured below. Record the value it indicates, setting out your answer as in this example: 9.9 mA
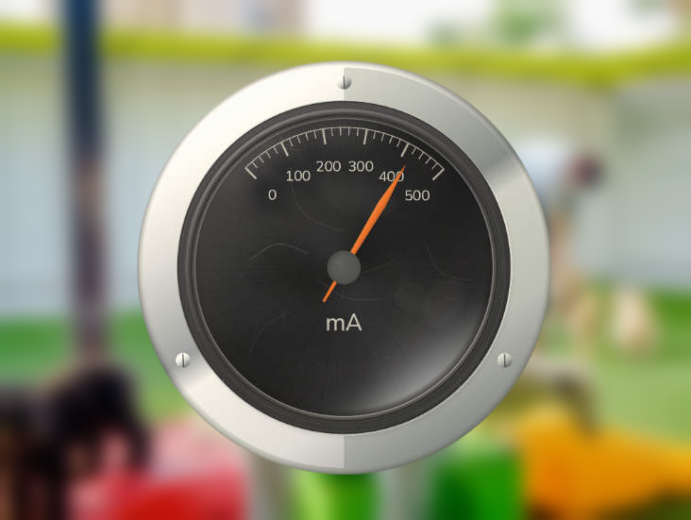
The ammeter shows 420 mA
